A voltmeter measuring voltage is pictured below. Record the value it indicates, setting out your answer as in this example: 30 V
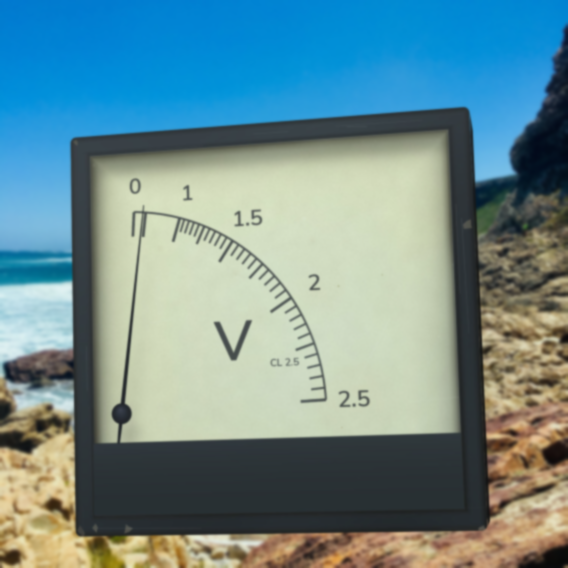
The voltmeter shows 0.5 V
